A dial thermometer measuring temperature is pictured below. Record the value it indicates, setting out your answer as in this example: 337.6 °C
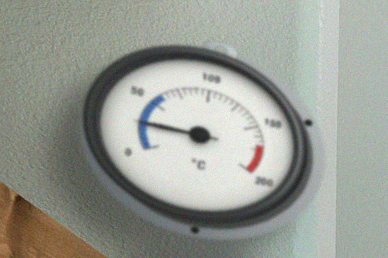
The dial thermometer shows 25 °C
